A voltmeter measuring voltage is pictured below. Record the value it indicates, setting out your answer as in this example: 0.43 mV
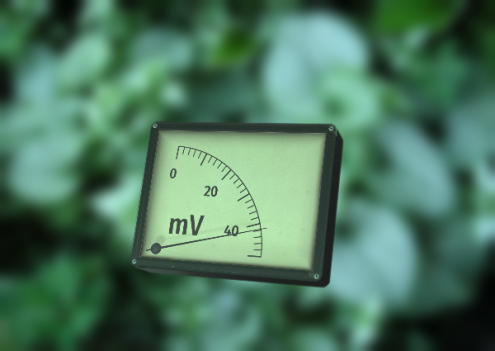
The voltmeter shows 42 mV
